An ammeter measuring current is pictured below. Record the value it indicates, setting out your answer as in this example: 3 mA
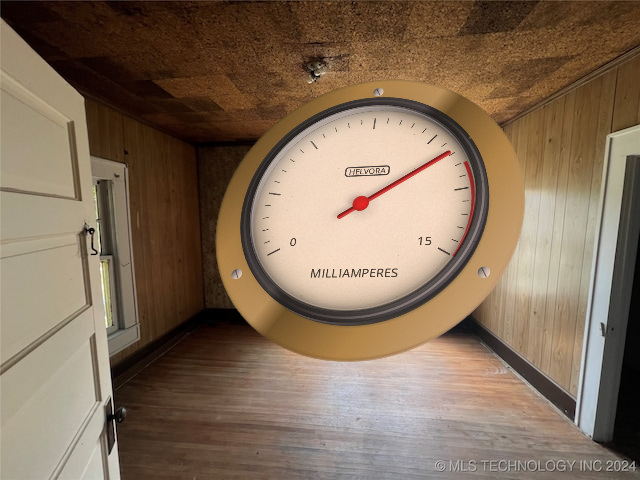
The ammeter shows 11 mA
